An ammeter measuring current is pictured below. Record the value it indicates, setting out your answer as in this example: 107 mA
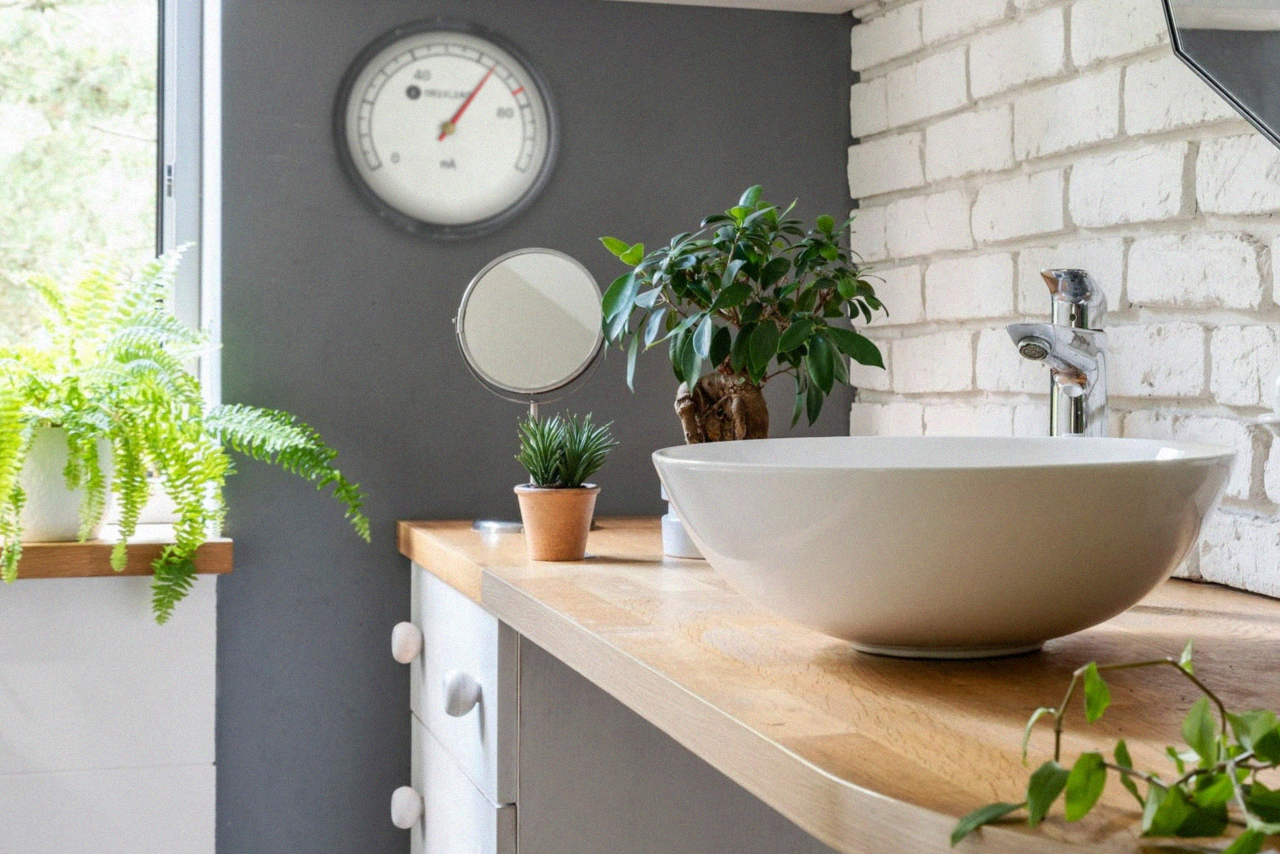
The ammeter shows 65 mA
